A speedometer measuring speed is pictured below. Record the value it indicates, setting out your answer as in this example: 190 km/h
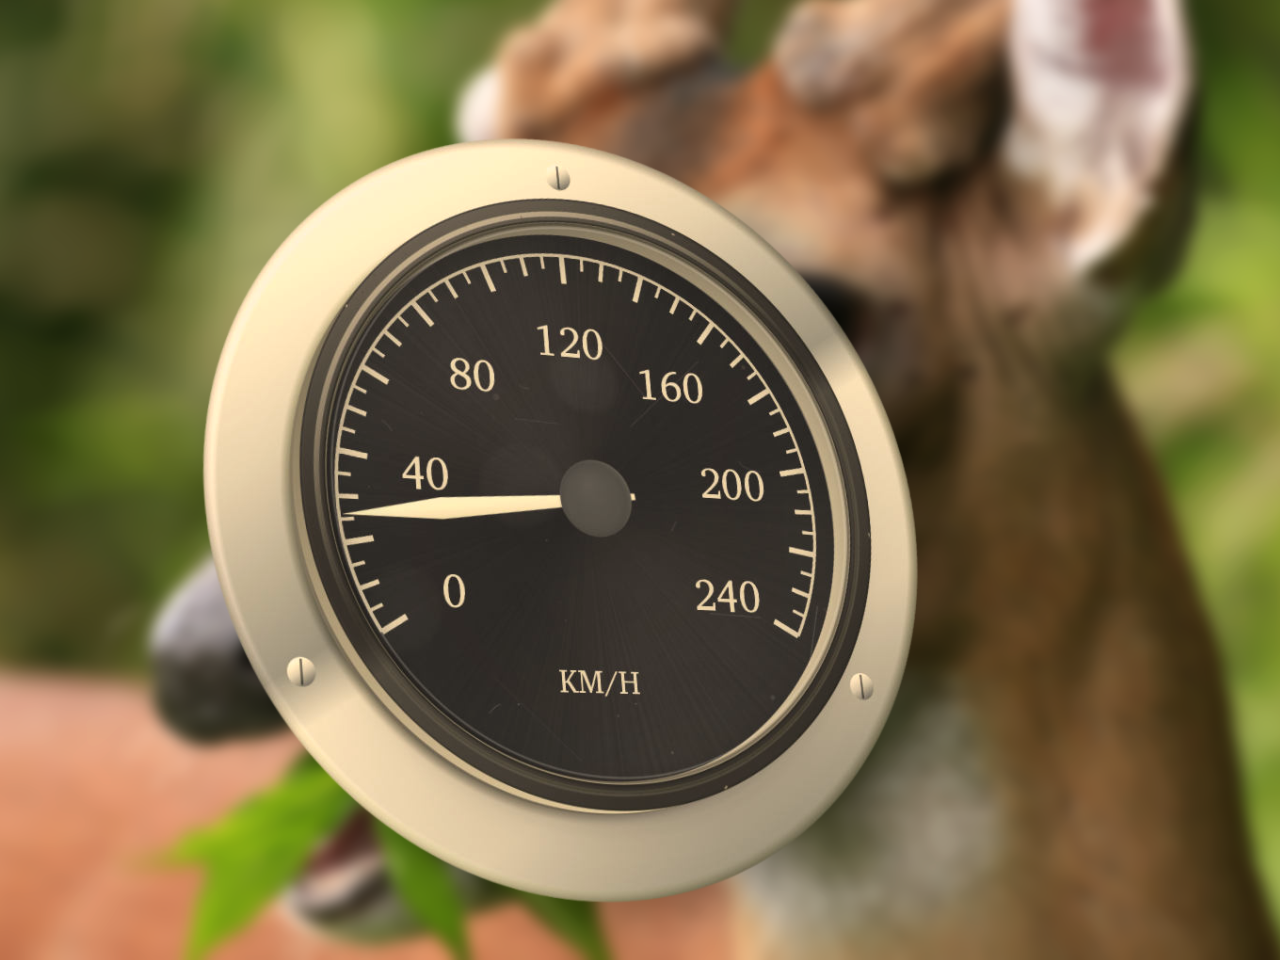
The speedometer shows 25 km/h
